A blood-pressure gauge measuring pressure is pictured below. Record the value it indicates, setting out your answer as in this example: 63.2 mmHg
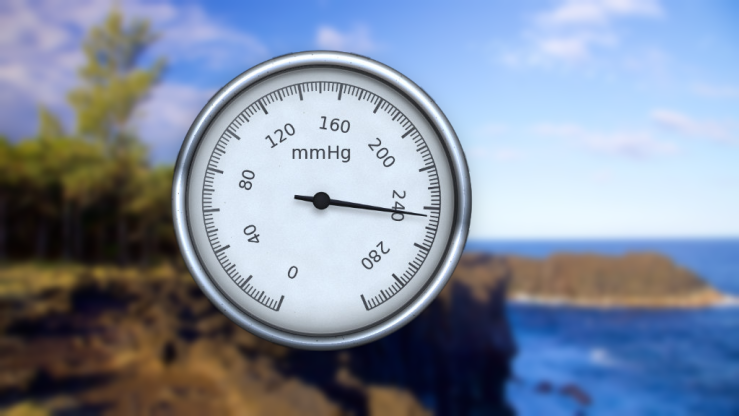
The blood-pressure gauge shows 244 mmHg
